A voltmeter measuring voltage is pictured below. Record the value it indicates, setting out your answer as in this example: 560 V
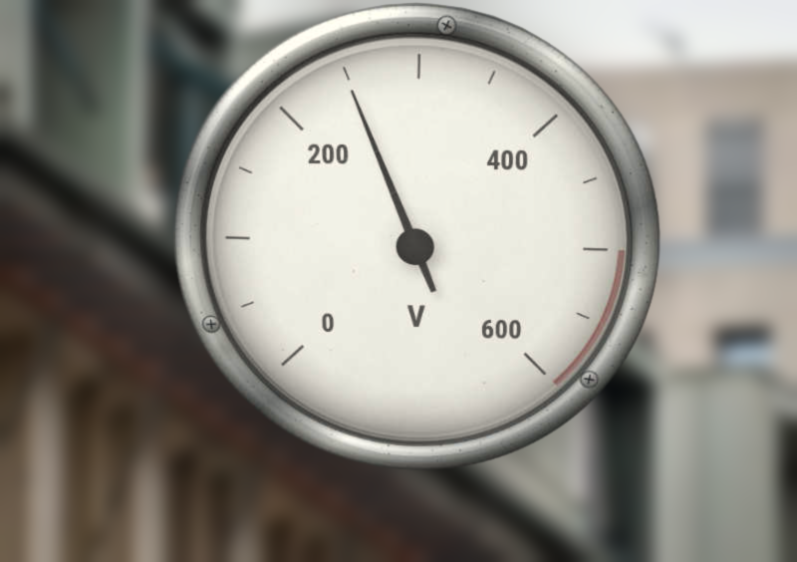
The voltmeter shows 250 V
